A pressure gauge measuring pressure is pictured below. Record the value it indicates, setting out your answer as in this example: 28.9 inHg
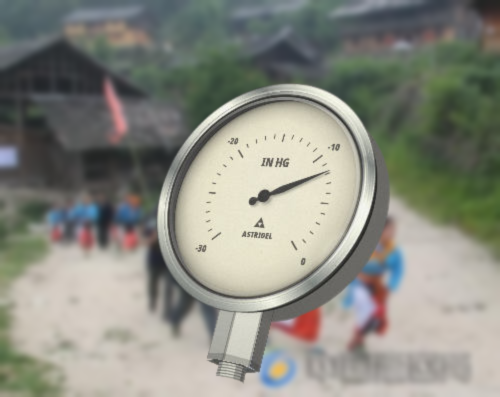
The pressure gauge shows -8 inHg
